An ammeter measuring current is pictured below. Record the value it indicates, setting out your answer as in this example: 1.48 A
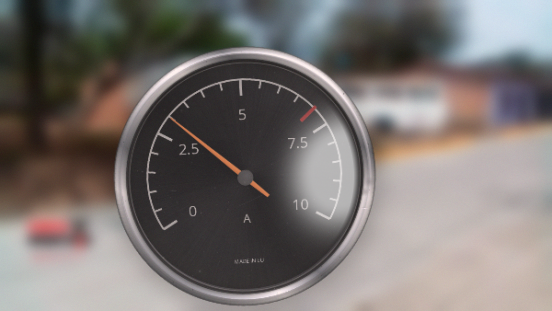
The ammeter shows 3 A
